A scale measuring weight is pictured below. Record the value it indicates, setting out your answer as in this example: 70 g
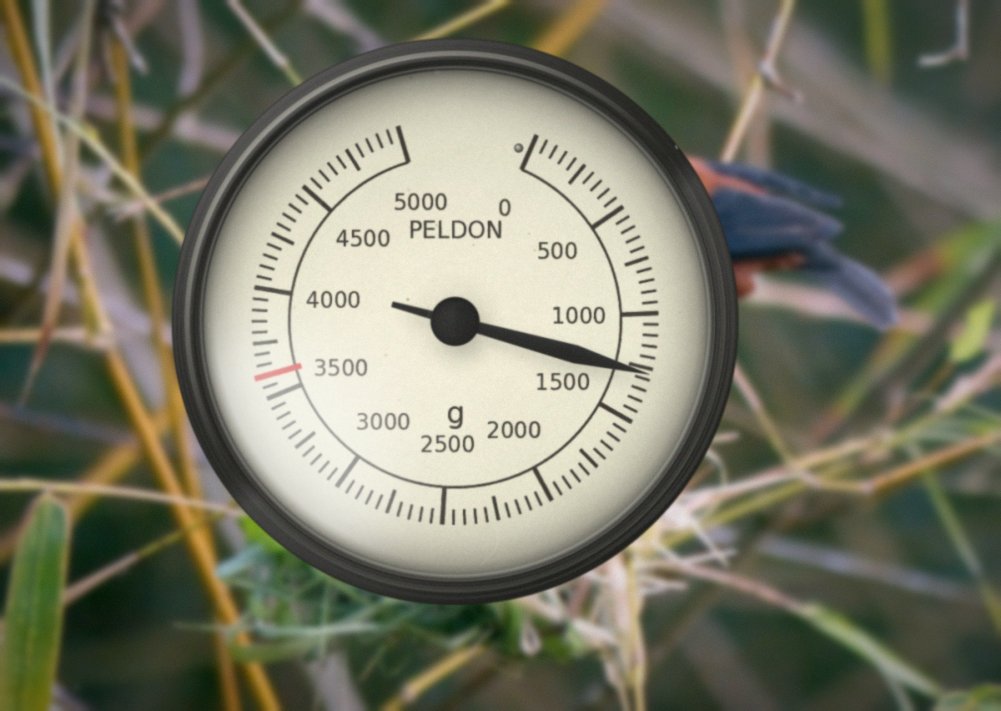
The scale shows 1275 g
